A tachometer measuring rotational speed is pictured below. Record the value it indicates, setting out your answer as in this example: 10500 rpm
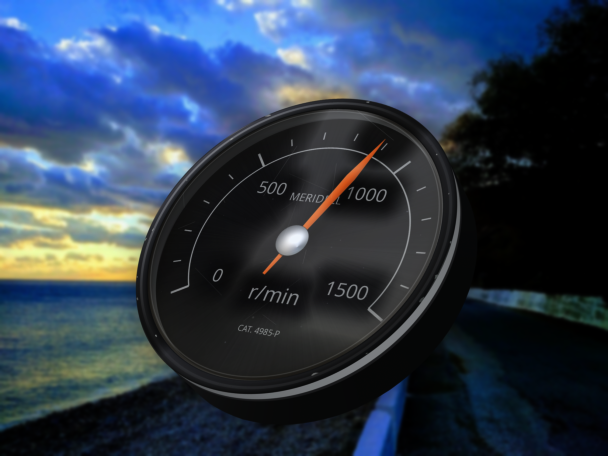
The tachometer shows 900 rpm
